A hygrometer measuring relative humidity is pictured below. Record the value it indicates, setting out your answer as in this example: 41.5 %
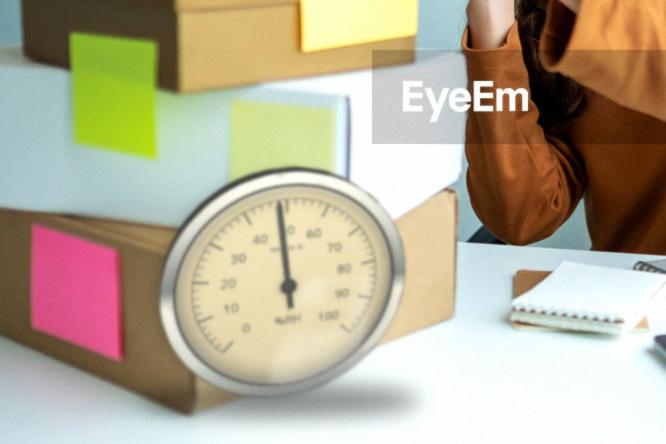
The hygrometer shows 48 %
